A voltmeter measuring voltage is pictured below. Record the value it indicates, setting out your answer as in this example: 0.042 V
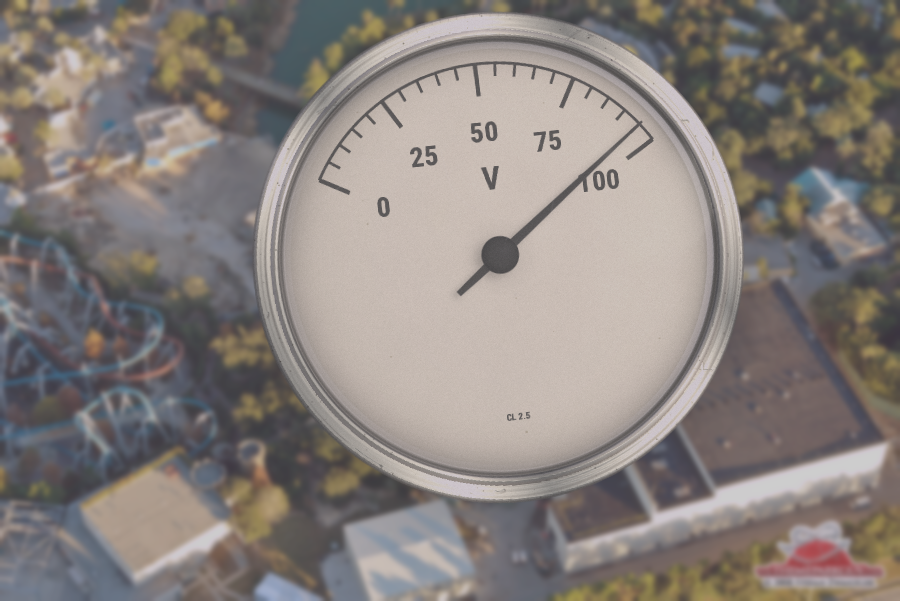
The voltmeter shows 95 V
